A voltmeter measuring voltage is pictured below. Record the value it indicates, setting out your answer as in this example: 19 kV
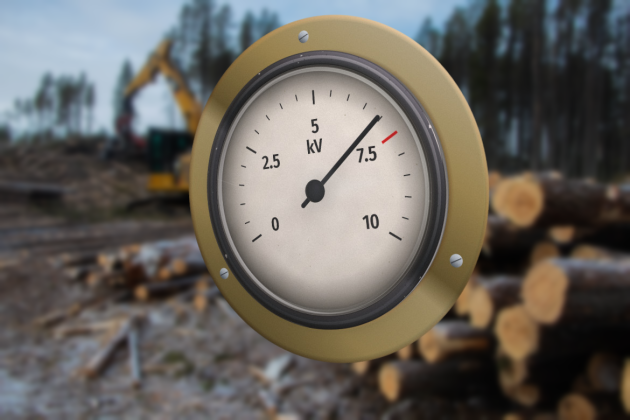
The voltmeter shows 7 kV
